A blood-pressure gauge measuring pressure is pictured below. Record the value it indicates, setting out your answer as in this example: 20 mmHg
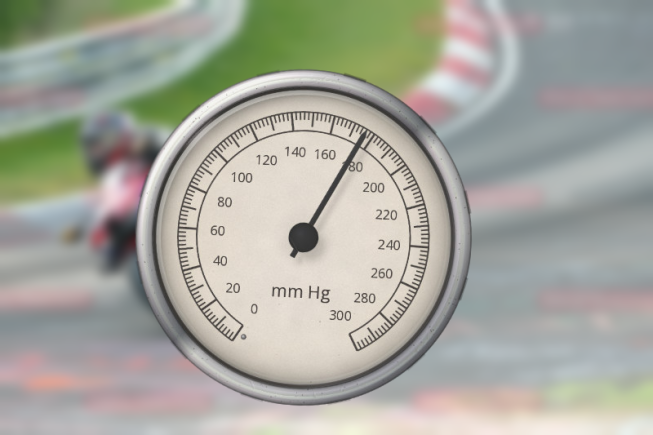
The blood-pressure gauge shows 176 mmHg
